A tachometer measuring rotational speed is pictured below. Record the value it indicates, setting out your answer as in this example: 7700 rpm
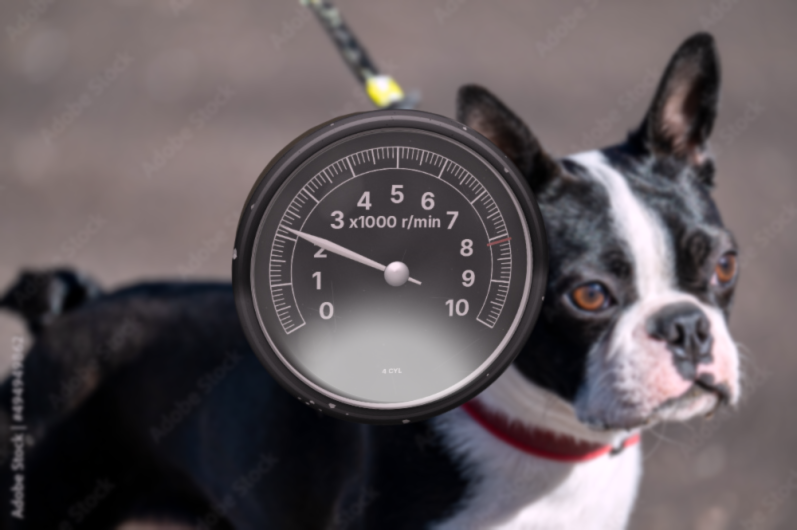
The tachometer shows 2200 rpm
